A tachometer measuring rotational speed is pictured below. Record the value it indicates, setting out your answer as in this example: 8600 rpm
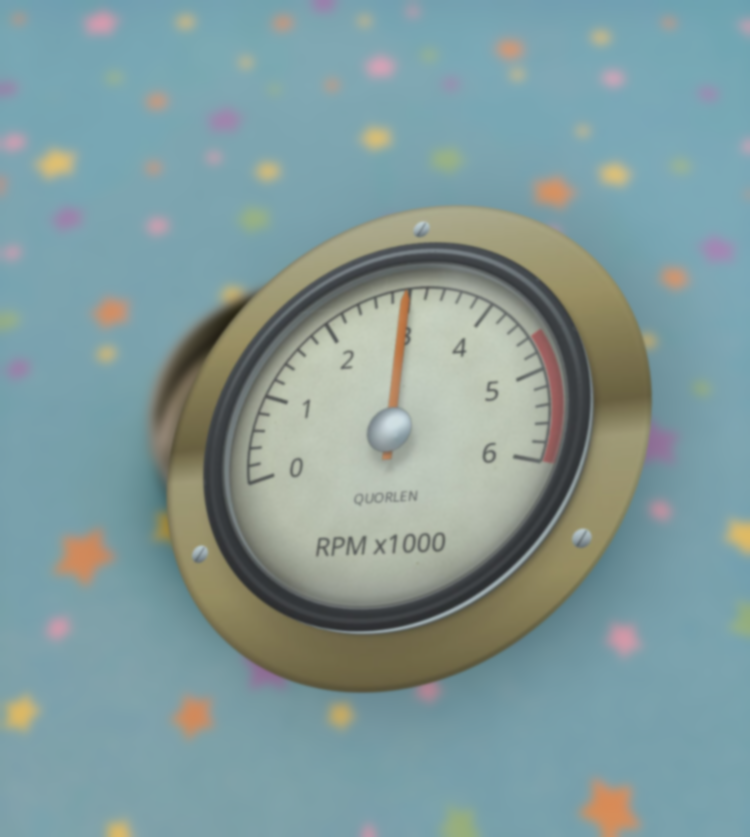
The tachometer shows 3000 rpm
